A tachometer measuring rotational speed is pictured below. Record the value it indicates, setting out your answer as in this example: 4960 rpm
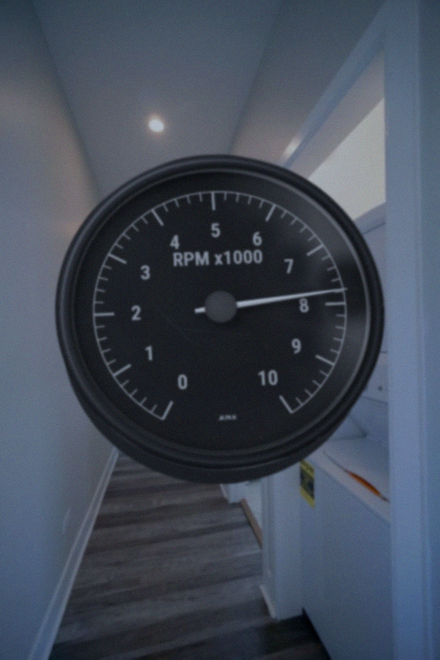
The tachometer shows 7800 rpm
